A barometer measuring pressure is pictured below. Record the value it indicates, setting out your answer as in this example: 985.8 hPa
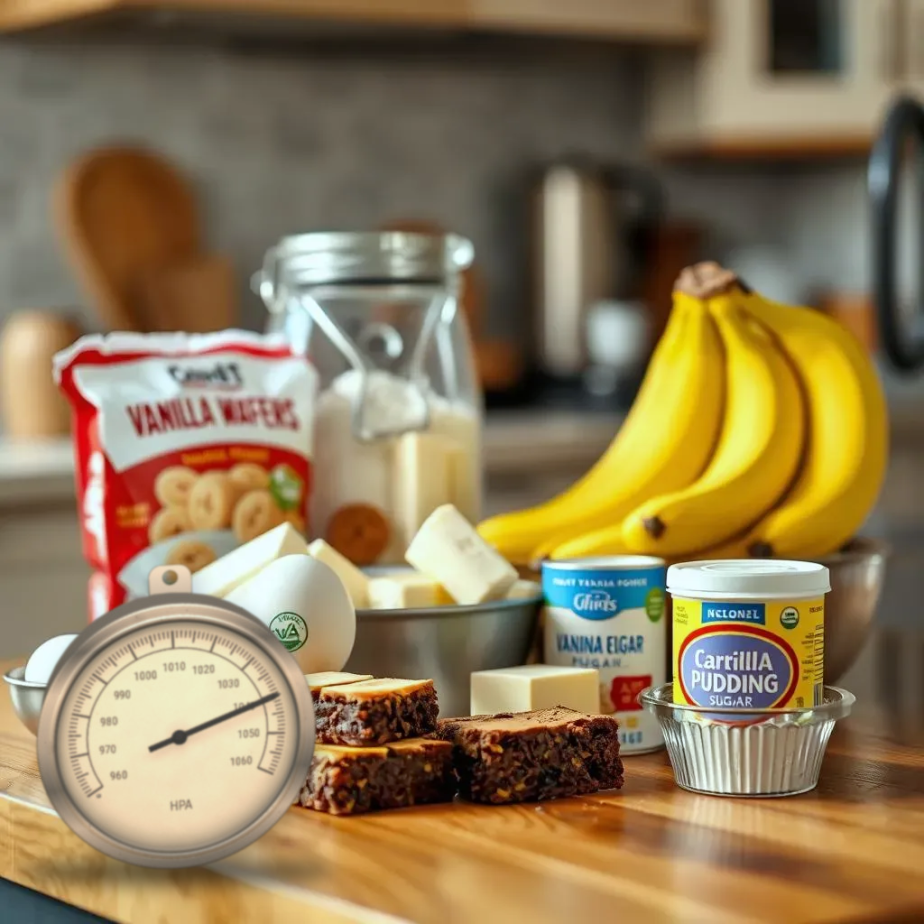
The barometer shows 1040 hPa
